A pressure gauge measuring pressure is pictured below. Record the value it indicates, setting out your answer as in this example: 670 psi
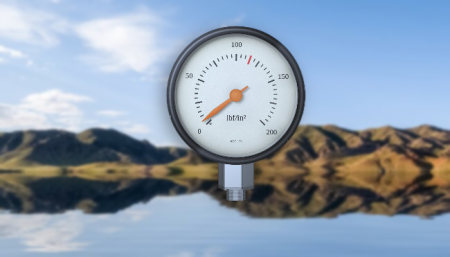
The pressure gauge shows 5 psi
